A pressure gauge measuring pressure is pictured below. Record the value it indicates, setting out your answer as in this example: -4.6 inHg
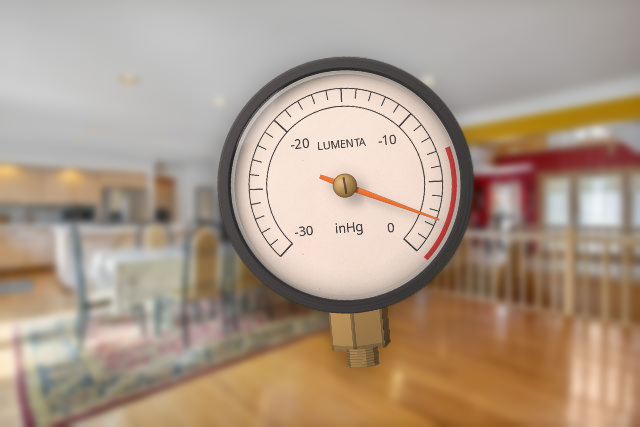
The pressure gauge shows -2.5 inHg
